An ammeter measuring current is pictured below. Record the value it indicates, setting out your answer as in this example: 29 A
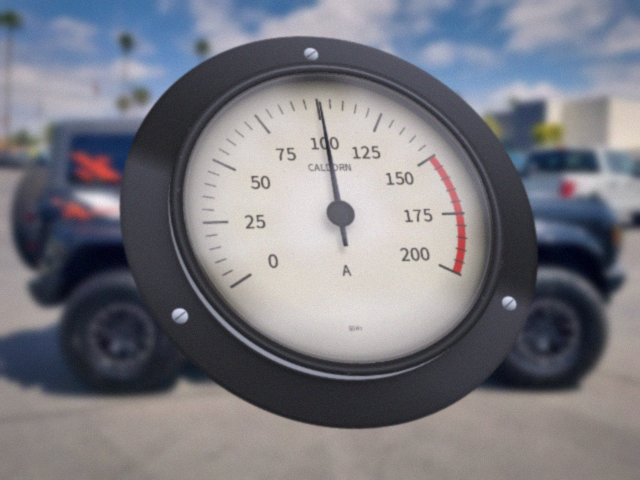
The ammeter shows 100 A
